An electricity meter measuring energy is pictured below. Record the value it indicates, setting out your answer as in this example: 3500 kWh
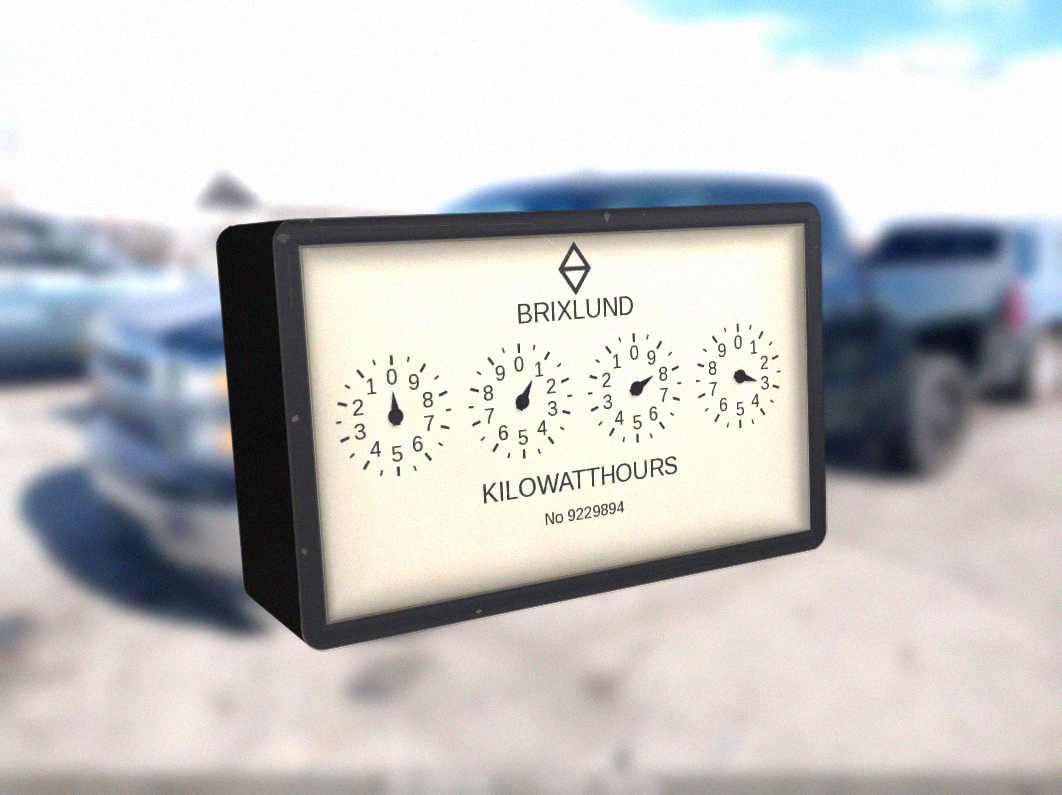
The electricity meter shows 83 kWh
